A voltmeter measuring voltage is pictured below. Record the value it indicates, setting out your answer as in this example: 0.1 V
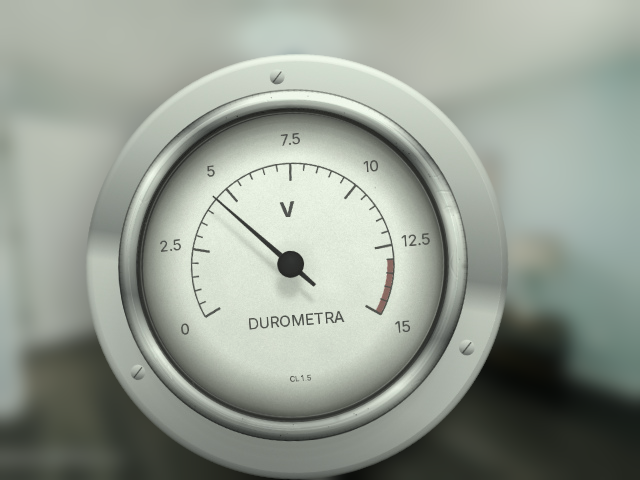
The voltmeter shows 4.5 V
